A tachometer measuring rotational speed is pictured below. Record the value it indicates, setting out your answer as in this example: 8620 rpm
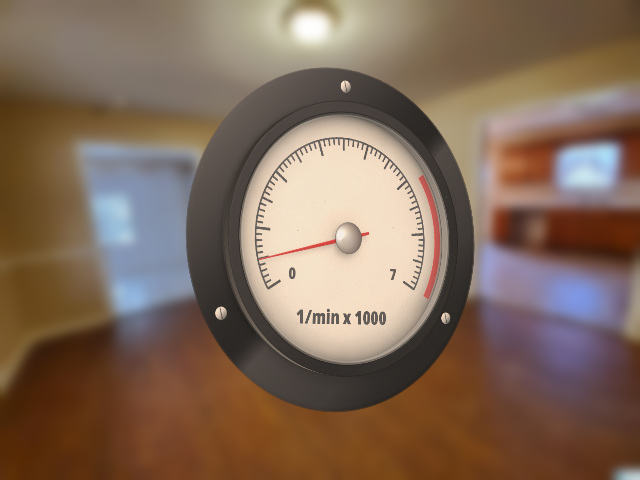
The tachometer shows 500 rpm
